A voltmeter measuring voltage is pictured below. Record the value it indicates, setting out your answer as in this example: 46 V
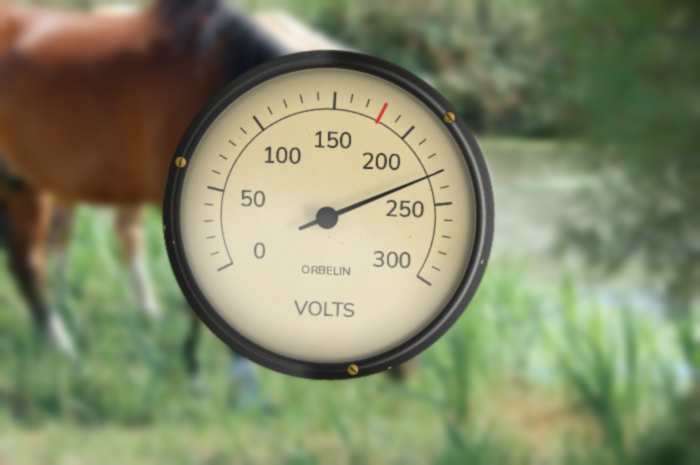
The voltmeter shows 230 V
